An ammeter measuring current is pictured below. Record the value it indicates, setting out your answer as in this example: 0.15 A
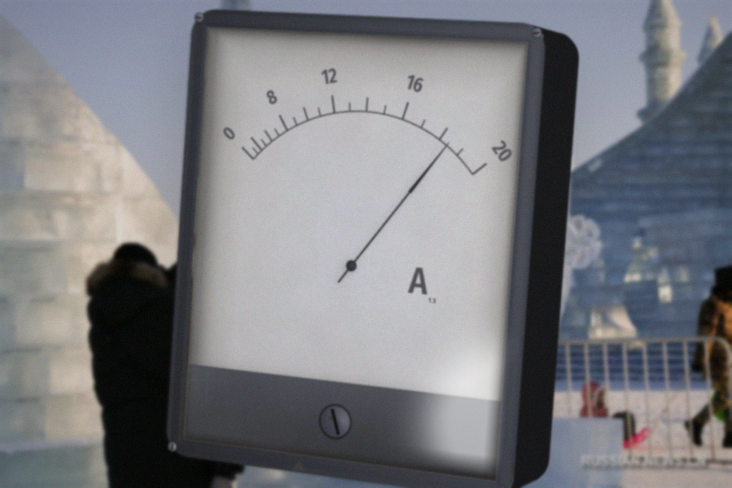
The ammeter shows 18.5 A
